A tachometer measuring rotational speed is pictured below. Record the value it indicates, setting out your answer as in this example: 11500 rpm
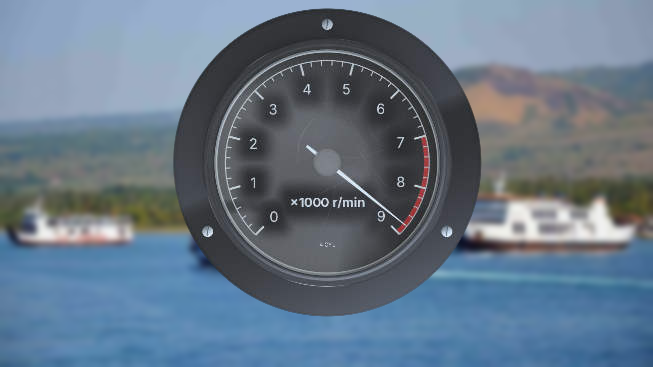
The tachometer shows 8800 rpm
